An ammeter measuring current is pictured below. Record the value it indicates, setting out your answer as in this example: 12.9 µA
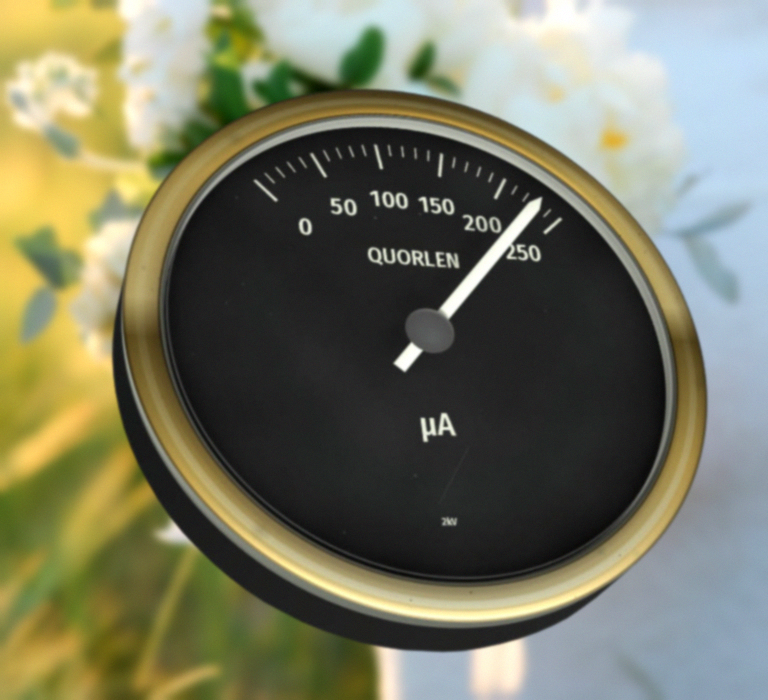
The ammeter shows 230 µA
